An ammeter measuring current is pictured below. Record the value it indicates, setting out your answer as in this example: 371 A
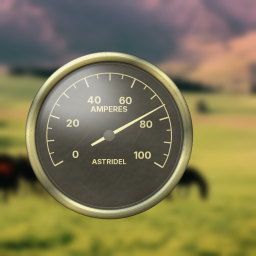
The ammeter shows 75 A
